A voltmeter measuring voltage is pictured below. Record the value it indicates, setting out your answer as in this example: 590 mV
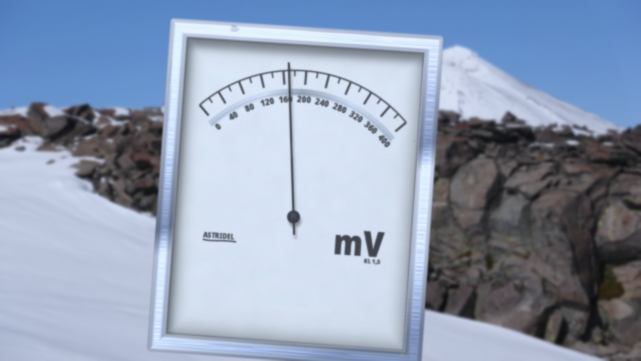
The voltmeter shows 170 mV
